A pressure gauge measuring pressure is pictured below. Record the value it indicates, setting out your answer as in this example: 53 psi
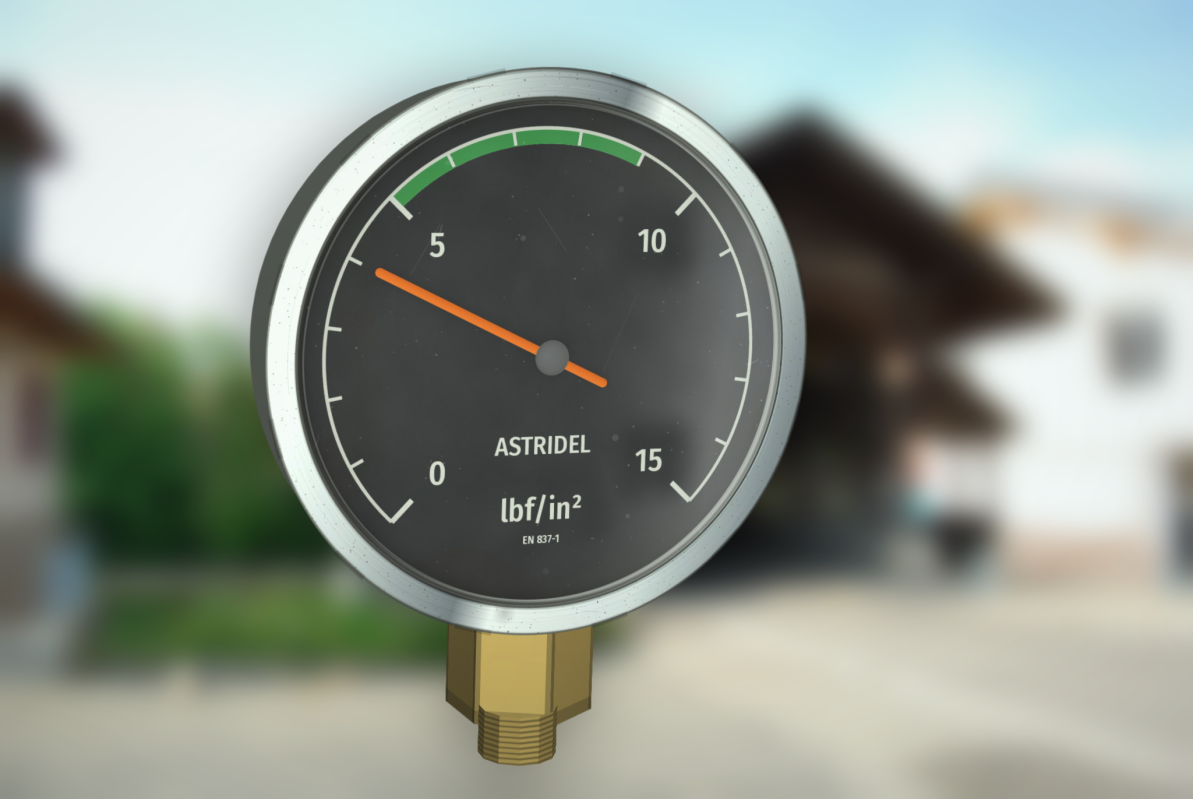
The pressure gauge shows 4 psi
